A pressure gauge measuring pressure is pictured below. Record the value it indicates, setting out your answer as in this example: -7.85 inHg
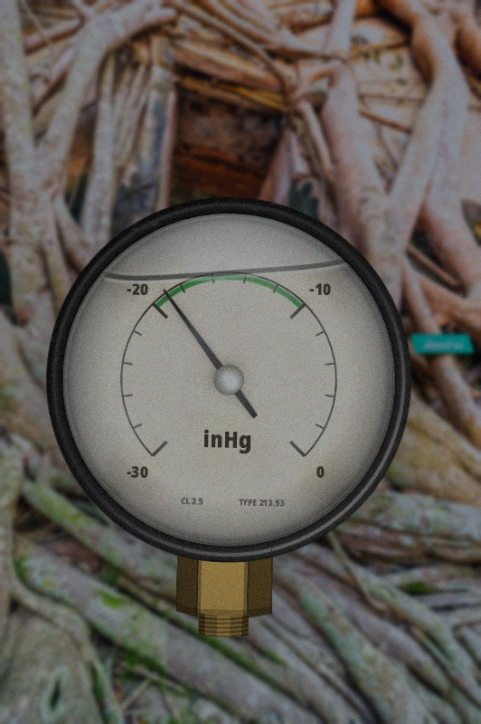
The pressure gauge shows -19 inHg
